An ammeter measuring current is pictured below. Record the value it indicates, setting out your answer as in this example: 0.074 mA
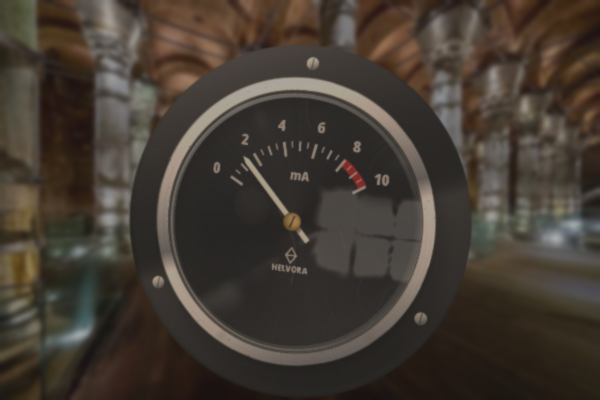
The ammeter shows 1.5 mA
